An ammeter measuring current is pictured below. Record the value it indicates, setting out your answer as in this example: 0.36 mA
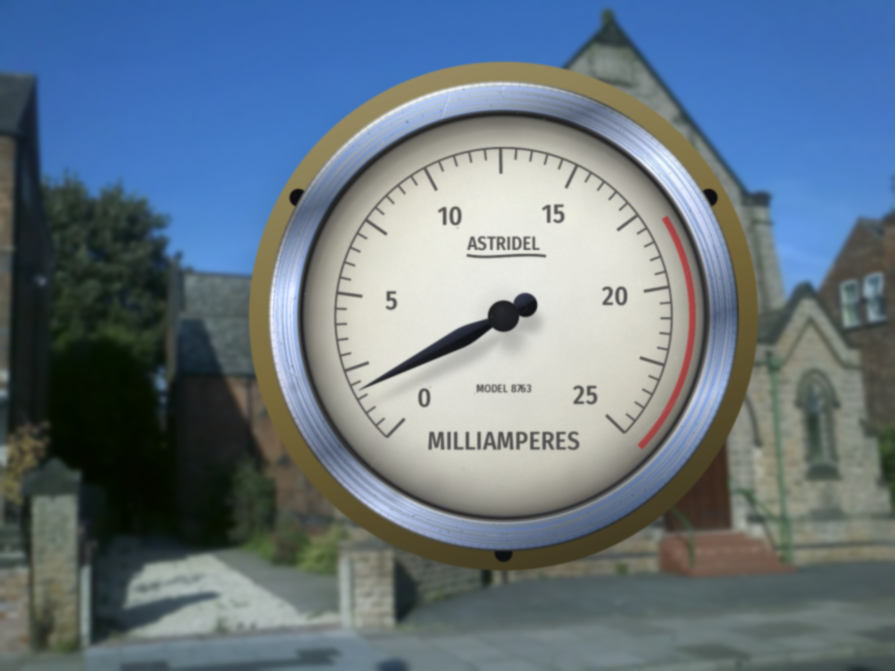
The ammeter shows 1.75 mA
